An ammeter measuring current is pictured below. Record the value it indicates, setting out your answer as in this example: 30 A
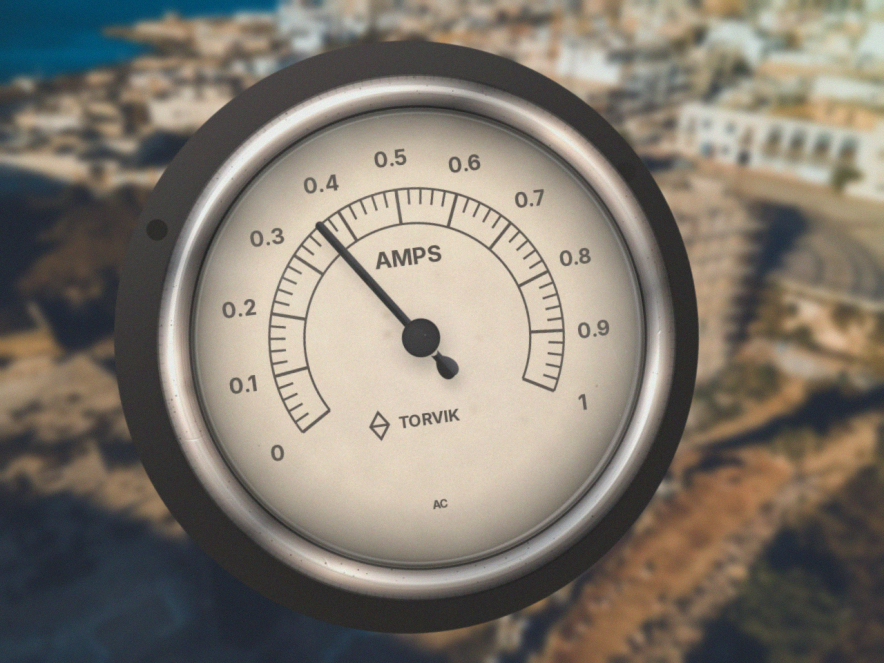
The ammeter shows 0.36 A
